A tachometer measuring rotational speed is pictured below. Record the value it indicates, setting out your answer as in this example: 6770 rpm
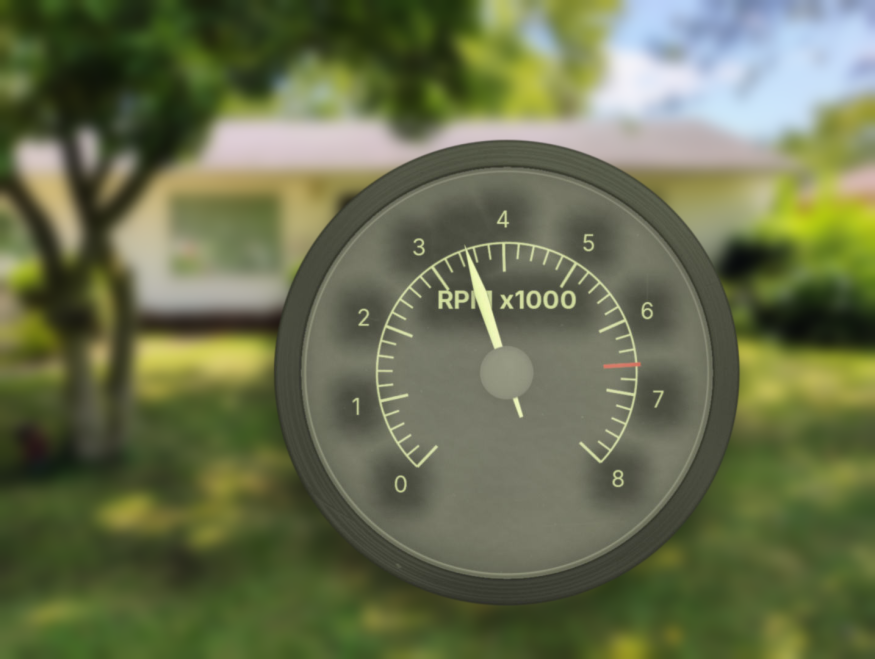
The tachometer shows 3500 rpm
